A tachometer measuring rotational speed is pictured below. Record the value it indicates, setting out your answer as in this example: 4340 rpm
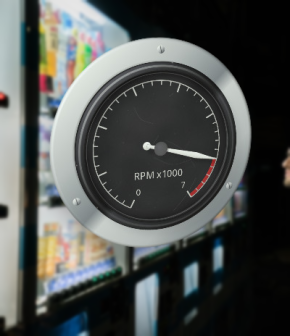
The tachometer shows 6000 rpm
